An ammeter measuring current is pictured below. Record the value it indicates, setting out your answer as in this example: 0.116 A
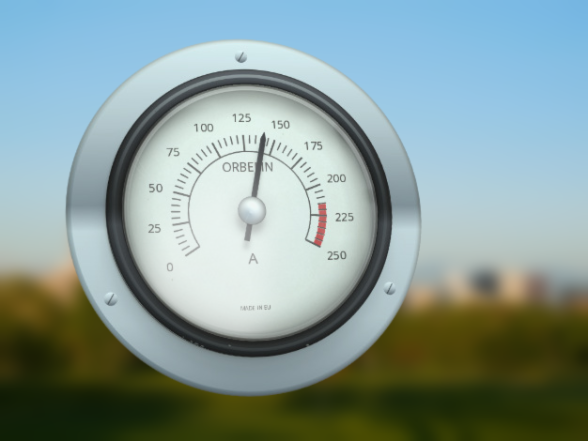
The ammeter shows 140 A
